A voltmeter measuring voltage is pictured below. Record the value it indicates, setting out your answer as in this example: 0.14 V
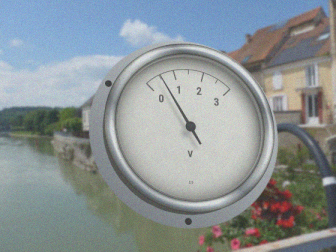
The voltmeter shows 0.5 V
